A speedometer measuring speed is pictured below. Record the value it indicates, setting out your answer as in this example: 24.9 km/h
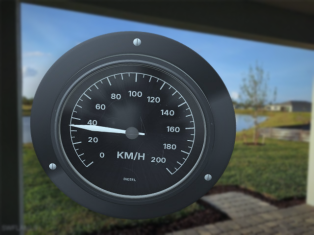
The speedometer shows 35 km/h
